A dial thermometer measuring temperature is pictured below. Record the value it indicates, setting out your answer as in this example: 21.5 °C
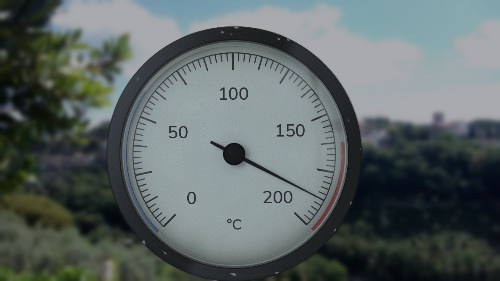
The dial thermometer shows 187.5 °C
